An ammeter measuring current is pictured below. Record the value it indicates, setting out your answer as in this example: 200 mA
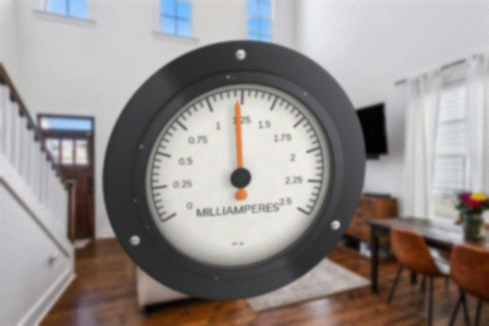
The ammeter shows 1.2 mA
